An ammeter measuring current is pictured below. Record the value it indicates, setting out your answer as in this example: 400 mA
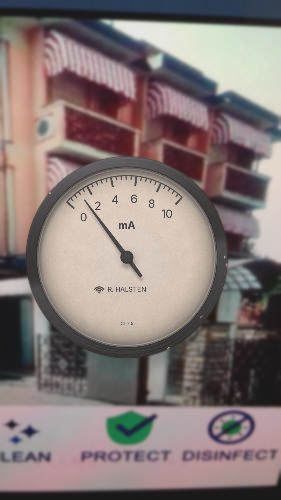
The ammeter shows 1.2 mA
